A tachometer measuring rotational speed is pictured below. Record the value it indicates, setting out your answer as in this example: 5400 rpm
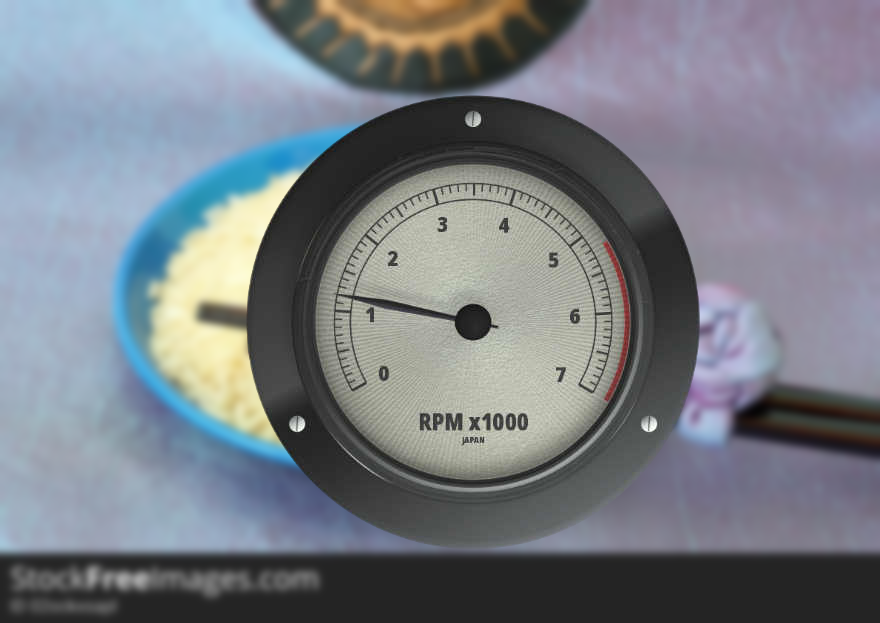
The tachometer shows 1200 rpm
